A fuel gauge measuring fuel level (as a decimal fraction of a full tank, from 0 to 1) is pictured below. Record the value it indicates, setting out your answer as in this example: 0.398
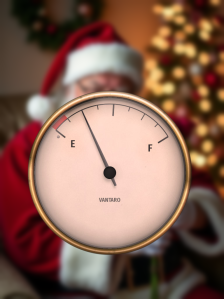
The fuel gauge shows 0.25
